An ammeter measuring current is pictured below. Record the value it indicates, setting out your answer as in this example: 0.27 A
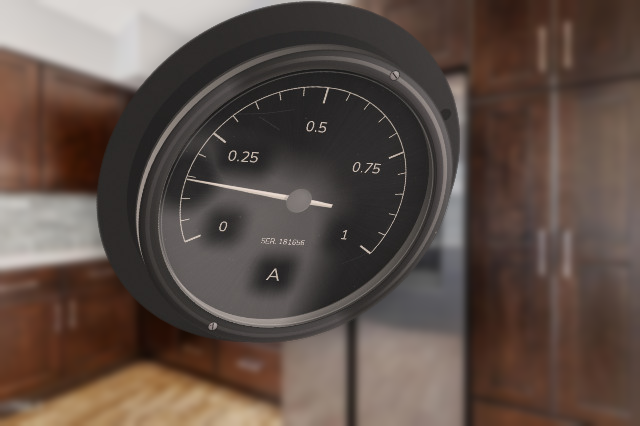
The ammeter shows 0.15 A
